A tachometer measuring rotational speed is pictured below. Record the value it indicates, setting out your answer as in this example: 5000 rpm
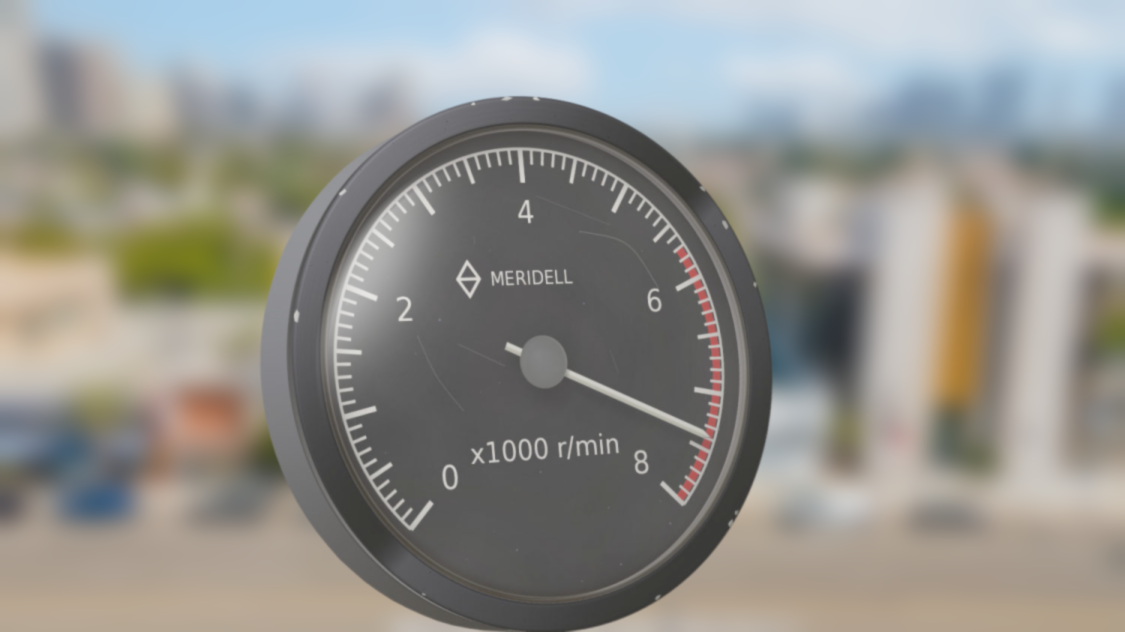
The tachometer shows 7400 rpm
